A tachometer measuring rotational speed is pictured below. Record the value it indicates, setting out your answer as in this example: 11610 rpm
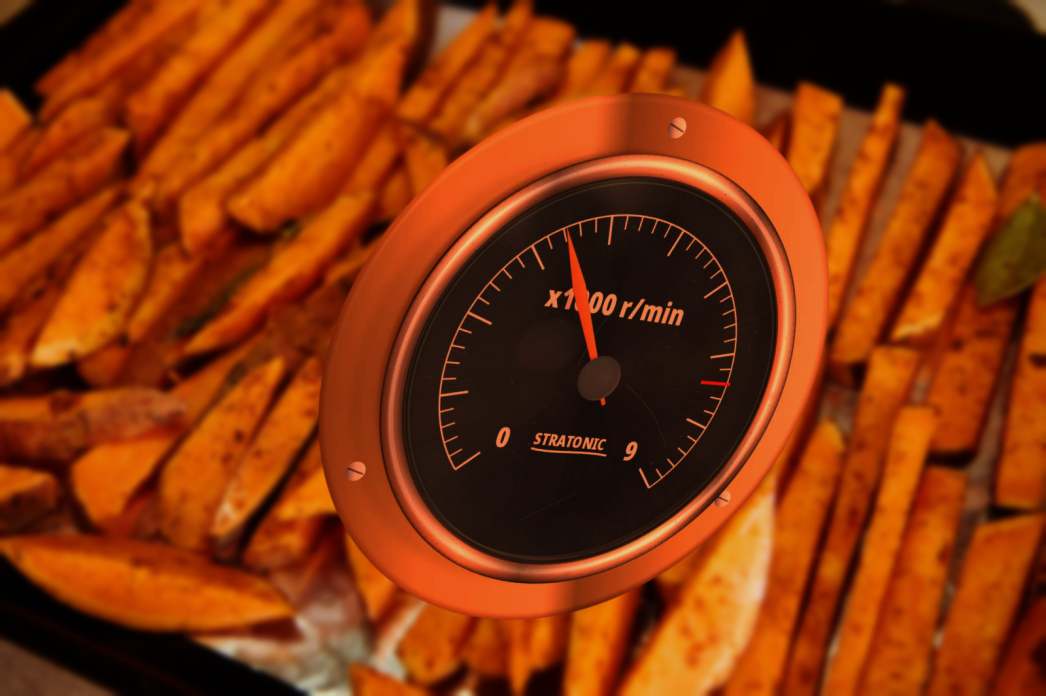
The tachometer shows 3400 rpm
